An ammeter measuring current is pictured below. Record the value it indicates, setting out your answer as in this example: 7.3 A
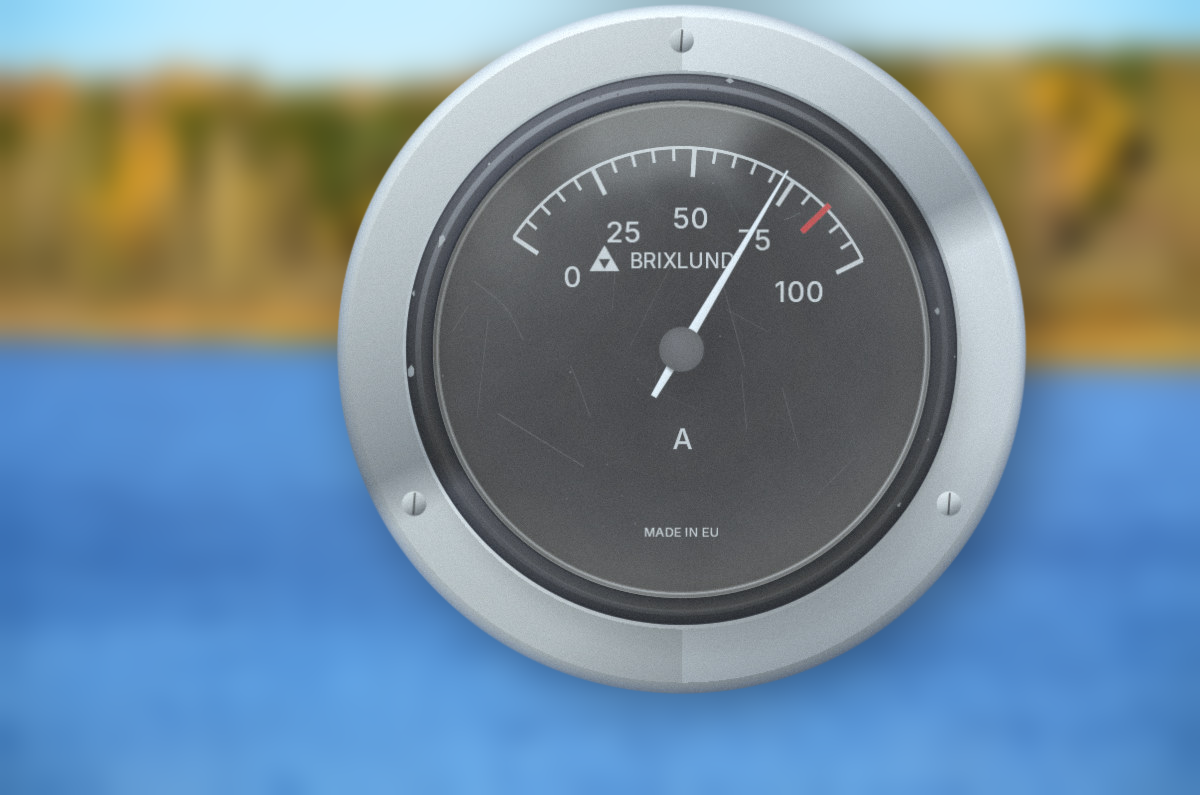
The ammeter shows 72.5 A
